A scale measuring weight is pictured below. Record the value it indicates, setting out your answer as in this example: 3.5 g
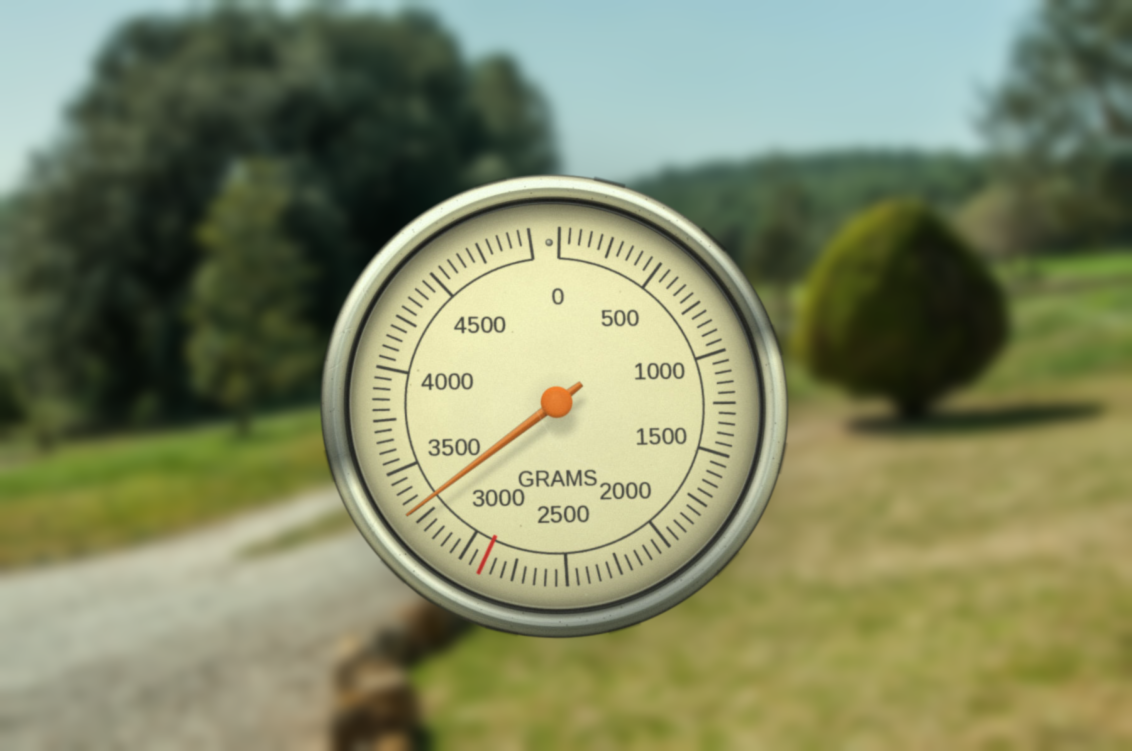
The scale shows 3300 g
